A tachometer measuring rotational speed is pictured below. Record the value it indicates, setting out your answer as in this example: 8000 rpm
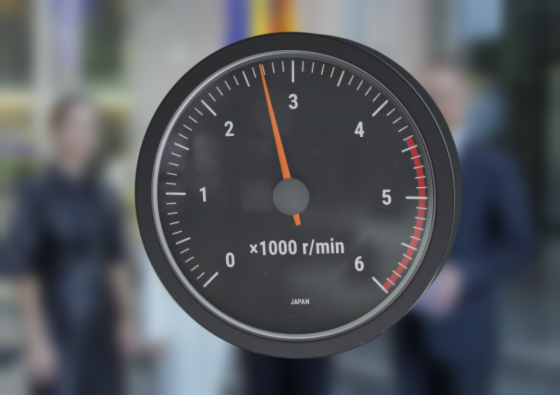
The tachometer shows 2700 rpm
